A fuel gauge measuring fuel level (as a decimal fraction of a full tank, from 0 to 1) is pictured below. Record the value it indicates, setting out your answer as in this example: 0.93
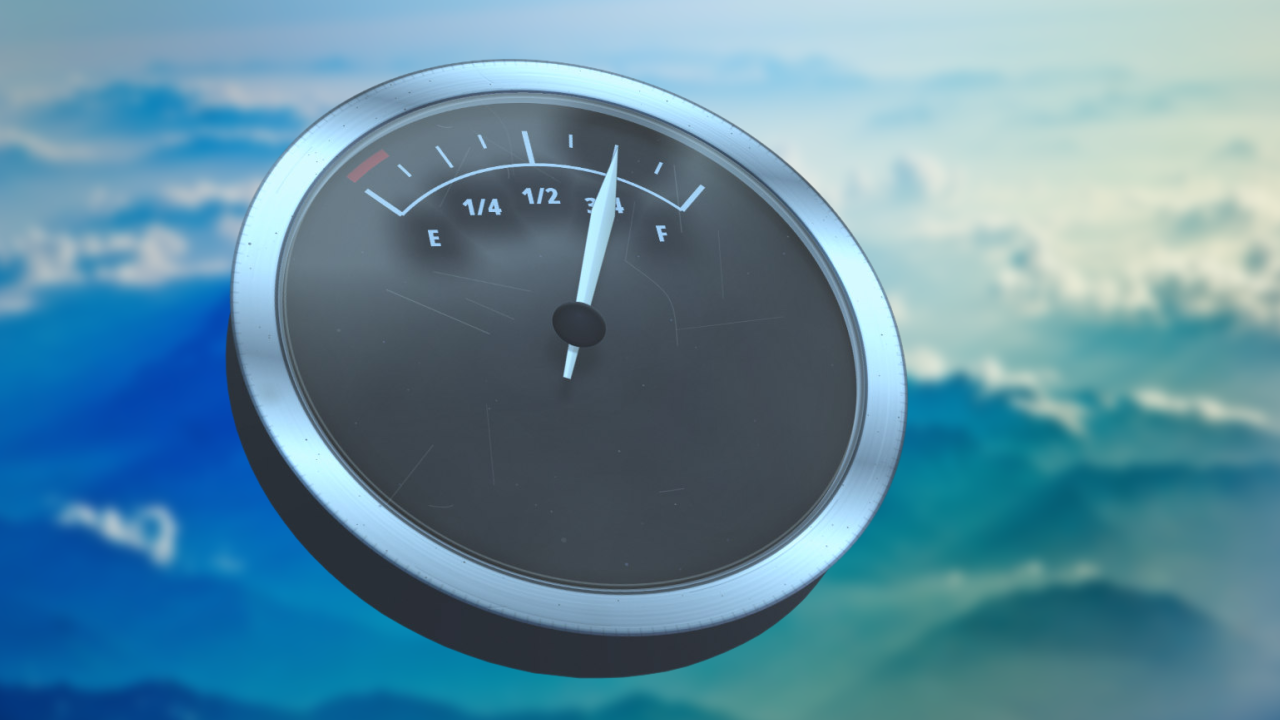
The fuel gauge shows 0.75
